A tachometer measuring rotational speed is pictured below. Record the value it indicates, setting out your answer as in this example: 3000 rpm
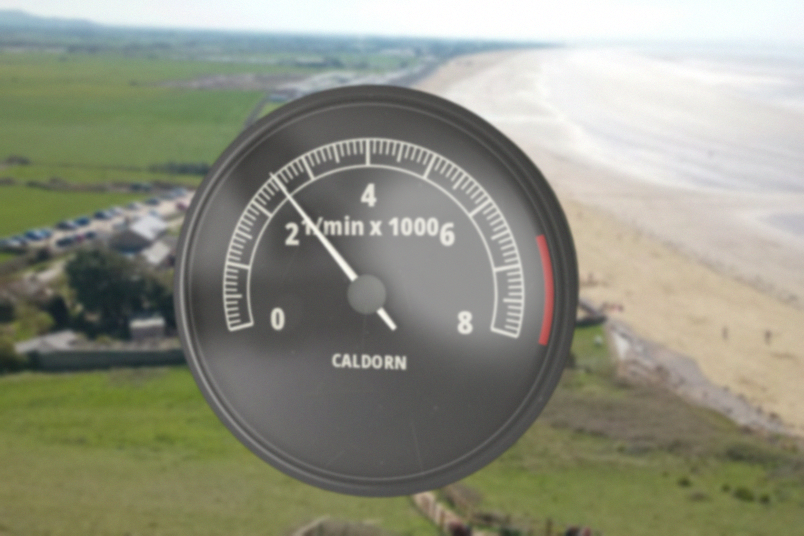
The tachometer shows 2500 rpm
